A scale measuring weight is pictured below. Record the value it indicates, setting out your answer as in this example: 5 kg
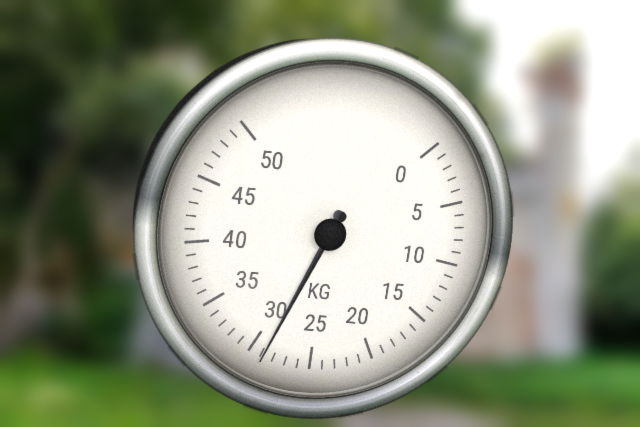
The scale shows 29 kg
